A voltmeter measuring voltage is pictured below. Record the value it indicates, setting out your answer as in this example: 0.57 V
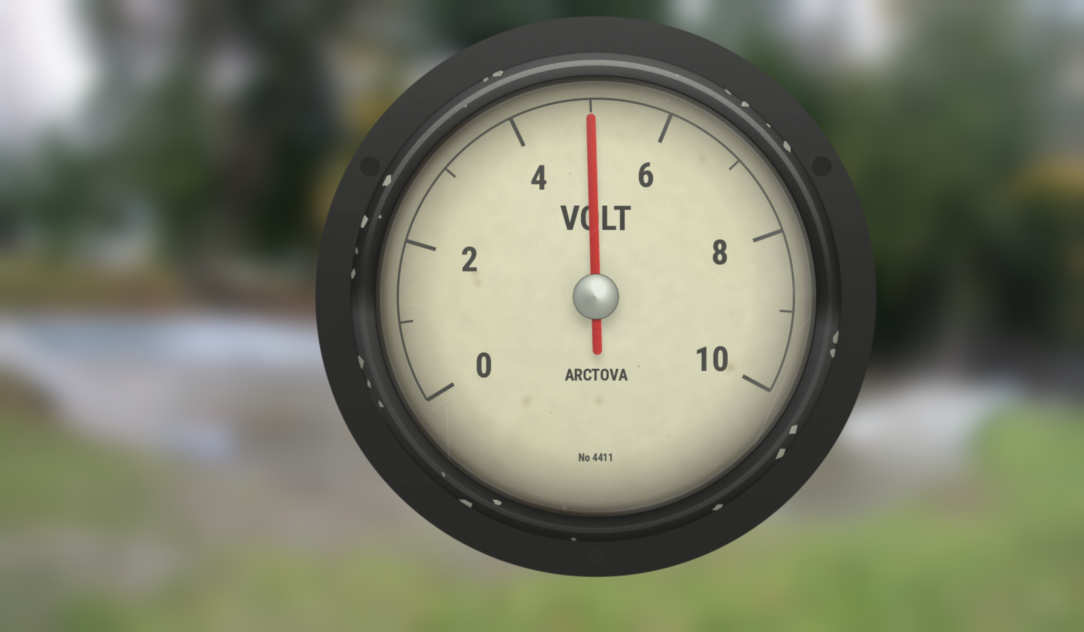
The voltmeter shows 5 V
